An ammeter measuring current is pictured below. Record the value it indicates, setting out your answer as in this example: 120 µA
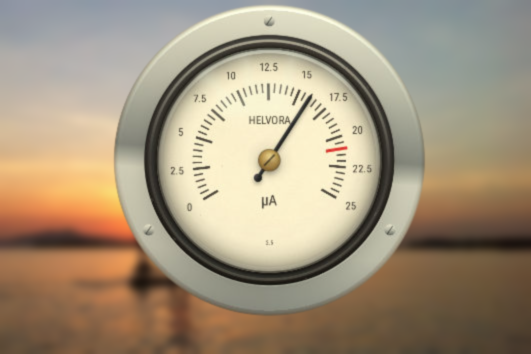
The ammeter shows 16 µA
